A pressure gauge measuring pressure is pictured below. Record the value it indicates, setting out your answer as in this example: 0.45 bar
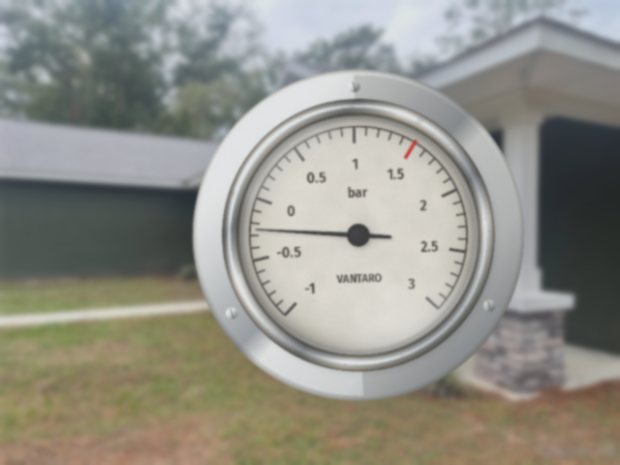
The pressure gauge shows -0.25 bar
